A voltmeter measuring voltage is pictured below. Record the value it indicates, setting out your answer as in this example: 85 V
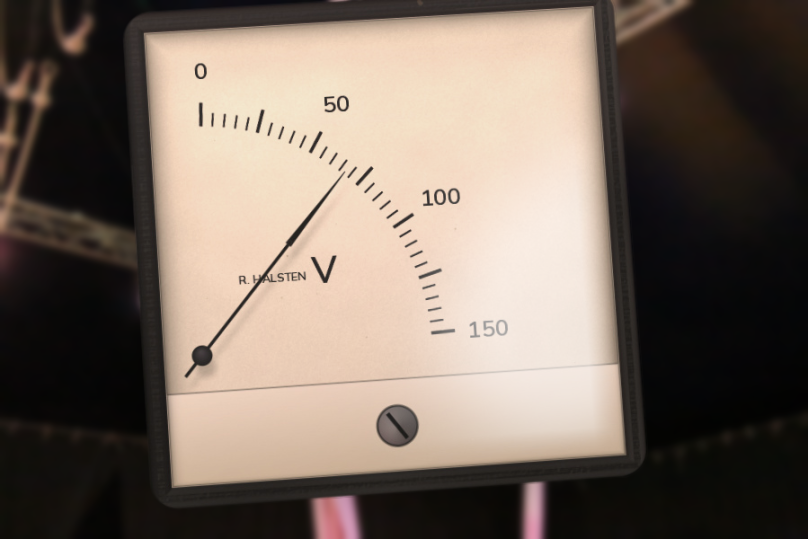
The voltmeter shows 67.5 V
